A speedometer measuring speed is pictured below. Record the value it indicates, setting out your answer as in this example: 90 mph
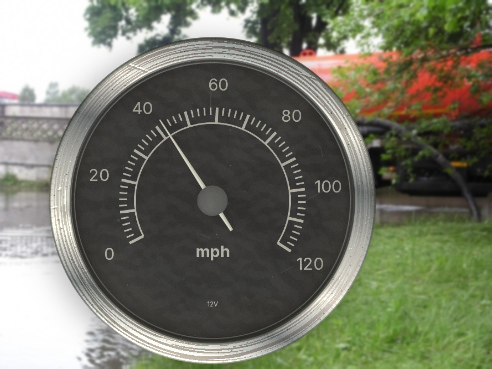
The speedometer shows 42 mph
